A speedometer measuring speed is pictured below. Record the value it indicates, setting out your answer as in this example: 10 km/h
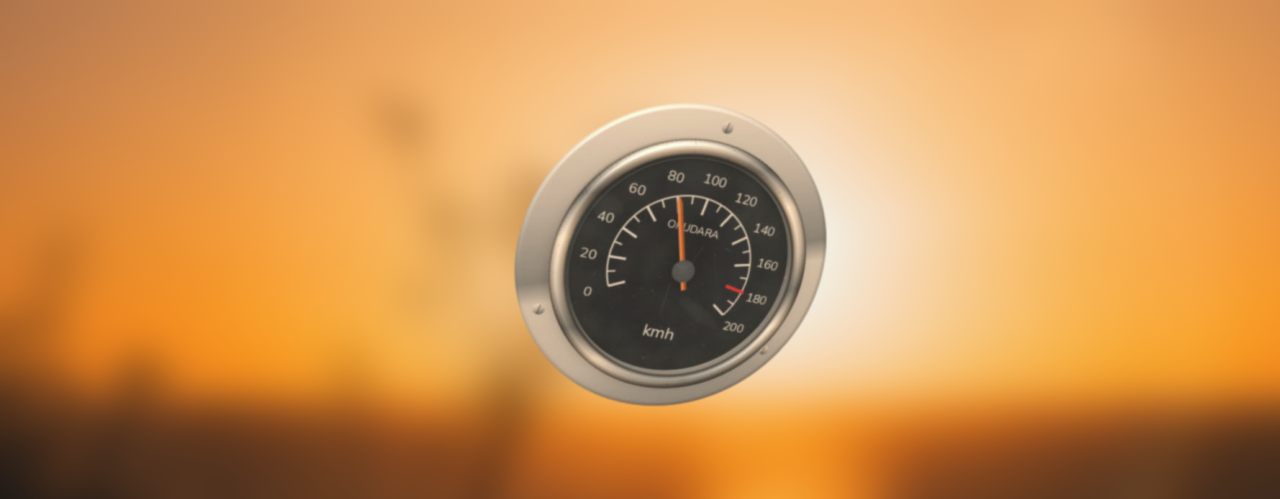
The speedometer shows 80 km/h
